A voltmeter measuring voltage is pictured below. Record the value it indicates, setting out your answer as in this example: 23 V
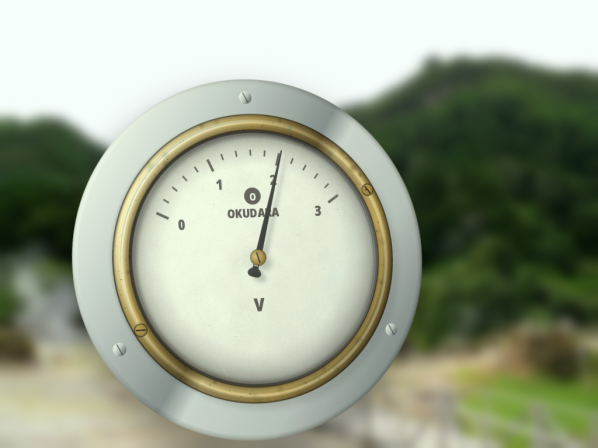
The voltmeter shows 2 V
